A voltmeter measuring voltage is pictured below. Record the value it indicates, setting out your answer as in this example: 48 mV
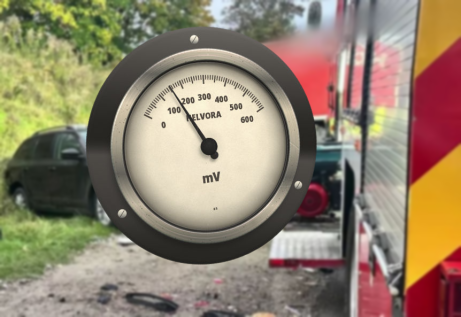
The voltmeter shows 150 mV
